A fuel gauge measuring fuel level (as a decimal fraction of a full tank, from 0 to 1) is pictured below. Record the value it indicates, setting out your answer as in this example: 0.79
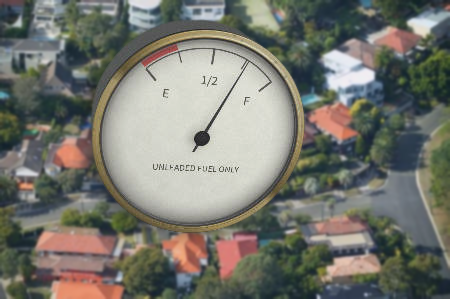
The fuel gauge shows 0.75
